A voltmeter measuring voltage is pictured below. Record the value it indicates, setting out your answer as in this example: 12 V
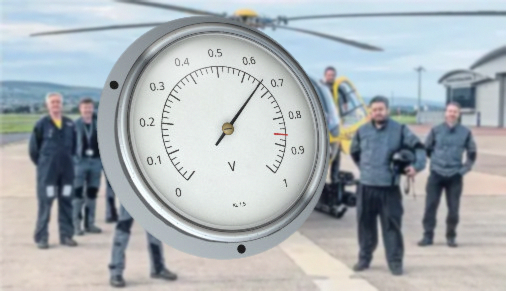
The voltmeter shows 0.66 V
